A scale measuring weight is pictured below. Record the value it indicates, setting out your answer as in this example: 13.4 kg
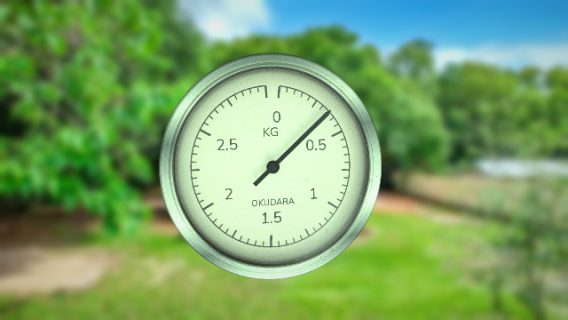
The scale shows 0.35 kg
